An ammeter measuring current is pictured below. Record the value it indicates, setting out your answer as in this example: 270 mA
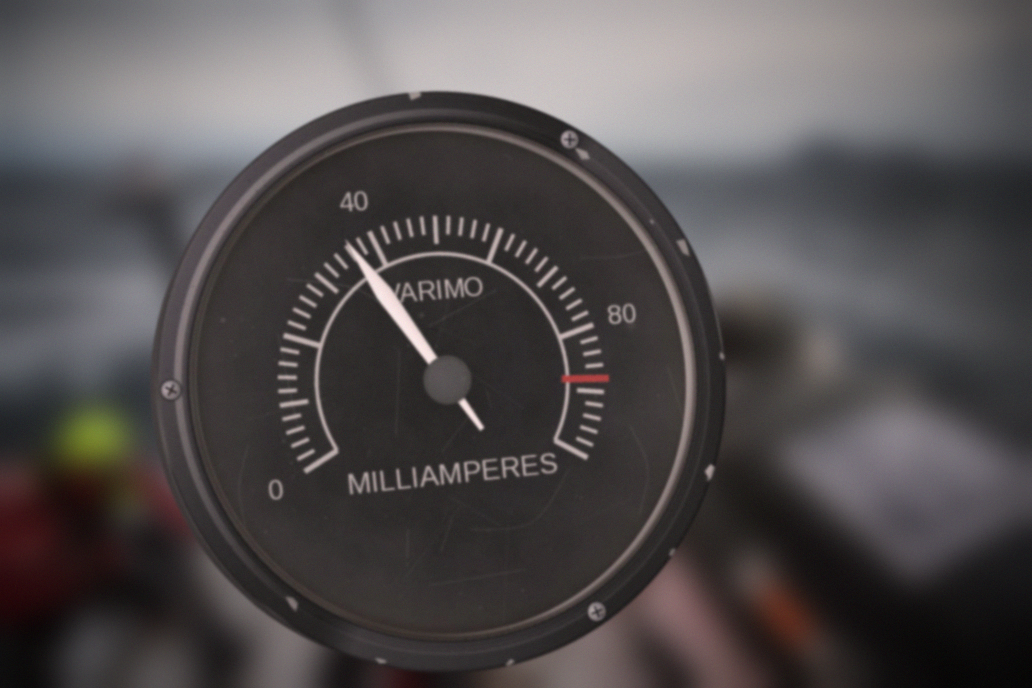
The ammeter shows 36 mA
